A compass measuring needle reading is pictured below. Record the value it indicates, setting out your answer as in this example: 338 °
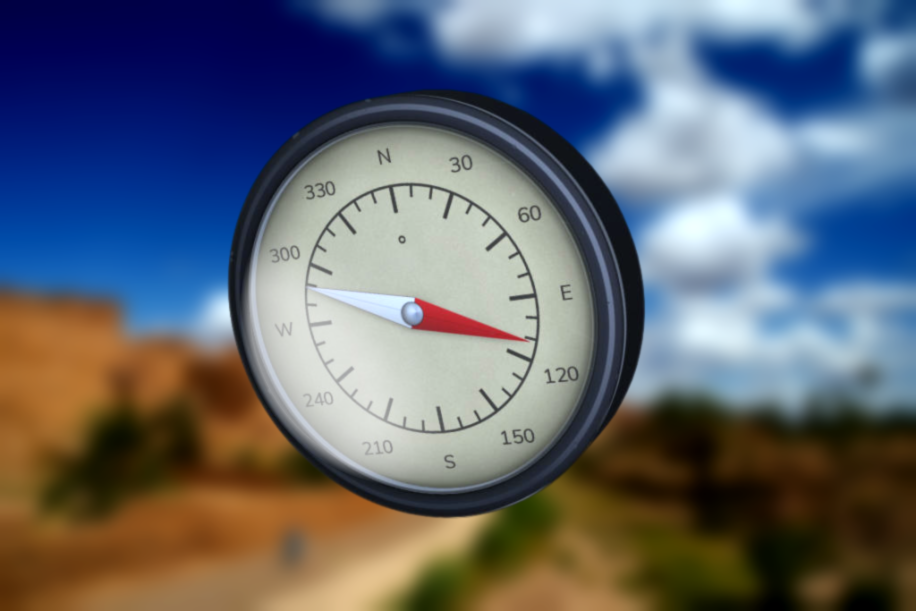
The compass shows 110 °
